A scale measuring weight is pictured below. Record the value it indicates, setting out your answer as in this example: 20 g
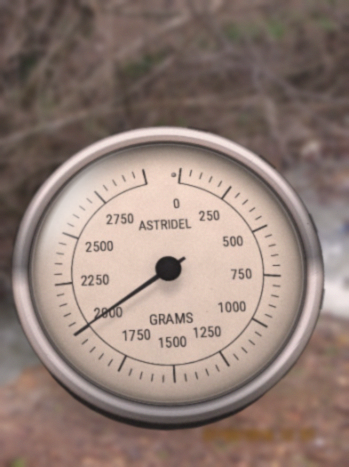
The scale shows 2000 g
